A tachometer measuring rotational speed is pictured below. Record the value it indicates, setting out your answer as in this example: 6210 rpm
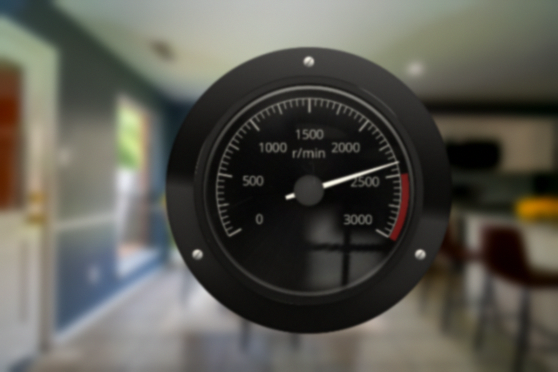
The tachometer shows 2400 rpm
